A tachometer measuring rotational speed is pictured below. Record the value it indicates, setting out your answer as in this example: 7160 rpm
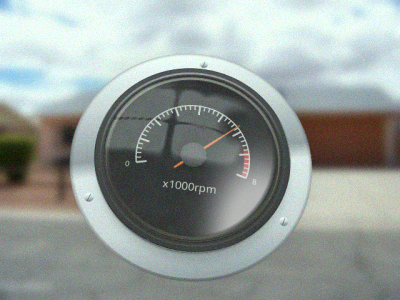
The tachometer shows 5800 rpm
